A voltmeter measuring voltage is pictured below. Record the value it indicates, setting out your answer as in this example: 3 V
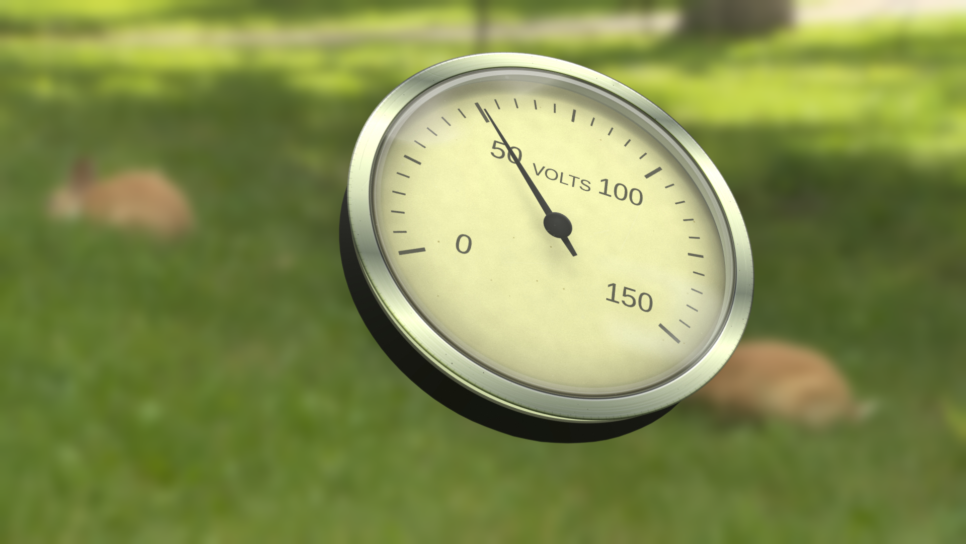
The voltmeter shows 50 V
